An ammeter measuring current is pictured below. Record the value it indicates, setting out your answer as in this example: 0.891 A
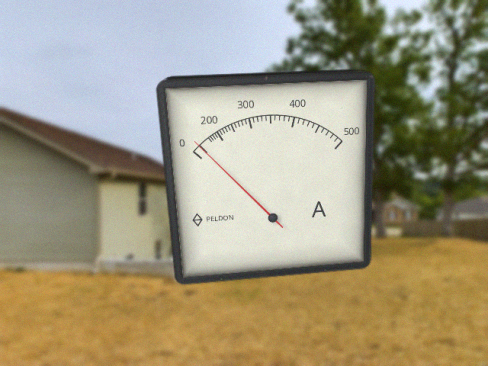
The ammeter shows 100 A
